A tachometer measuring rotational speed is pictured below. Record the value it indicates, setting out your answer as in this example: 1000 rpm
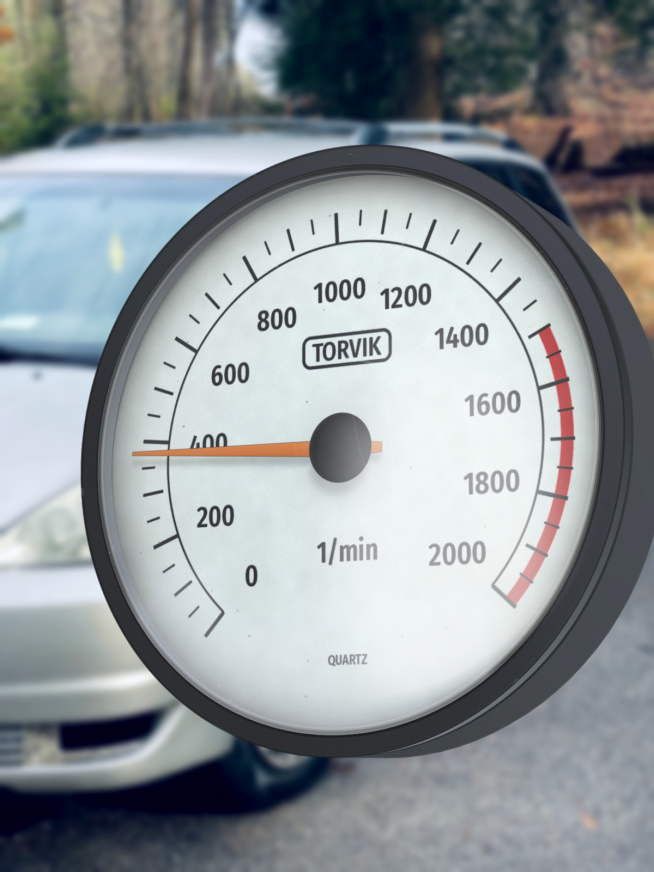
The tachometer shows 375 rpm
